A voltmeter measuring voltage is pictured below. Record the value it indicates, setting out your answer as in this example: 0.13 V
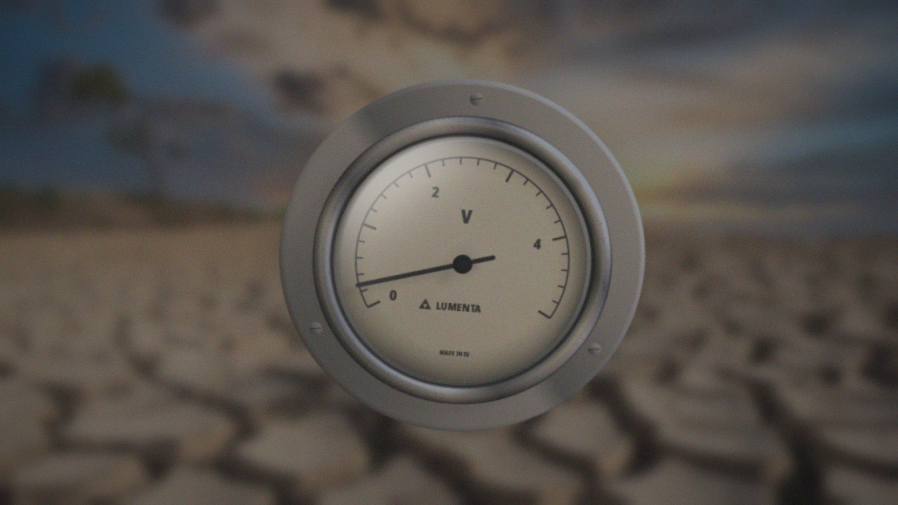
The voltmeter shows 0.3 V
